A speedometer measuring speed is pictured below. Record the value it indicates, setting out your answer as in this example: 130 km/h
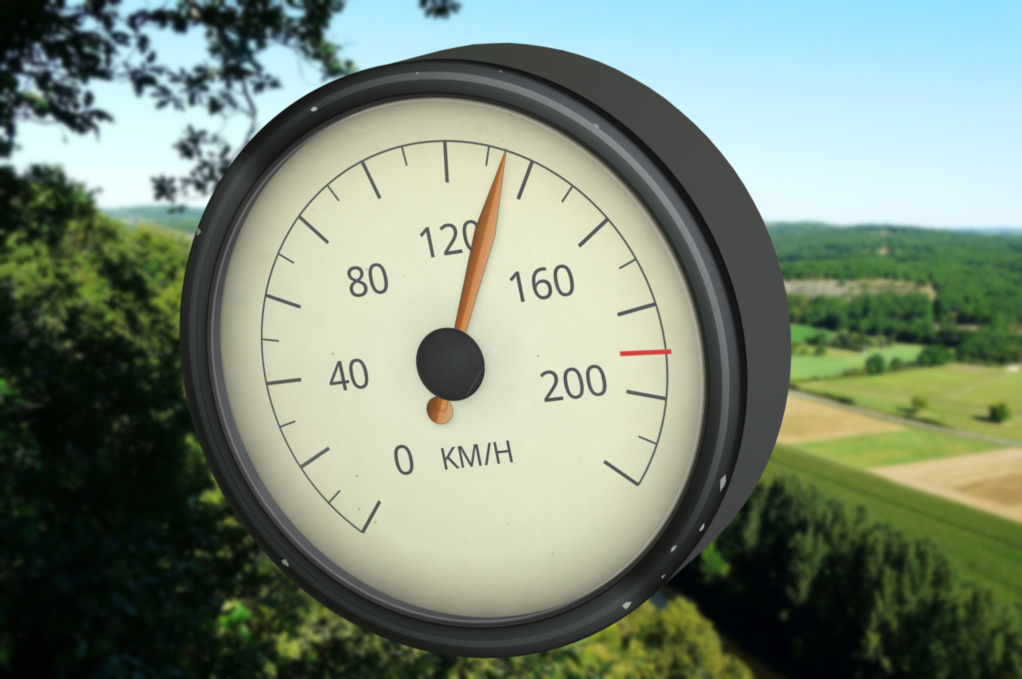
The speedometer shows 135 km/h
